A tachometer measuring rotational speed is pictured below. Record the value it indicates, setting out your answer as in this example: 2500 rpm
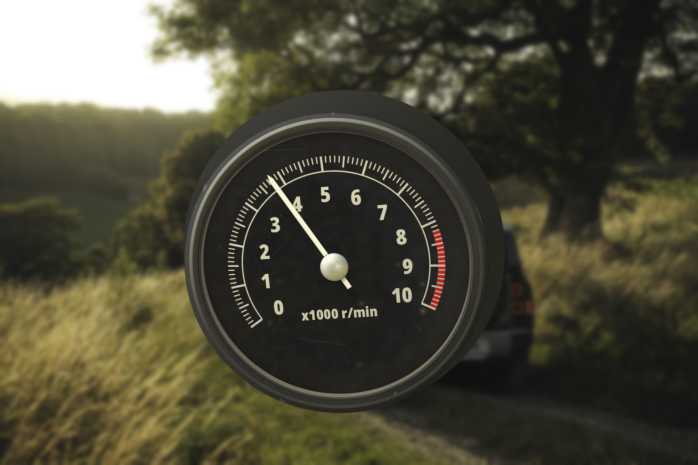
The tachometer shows 3800 rpm
